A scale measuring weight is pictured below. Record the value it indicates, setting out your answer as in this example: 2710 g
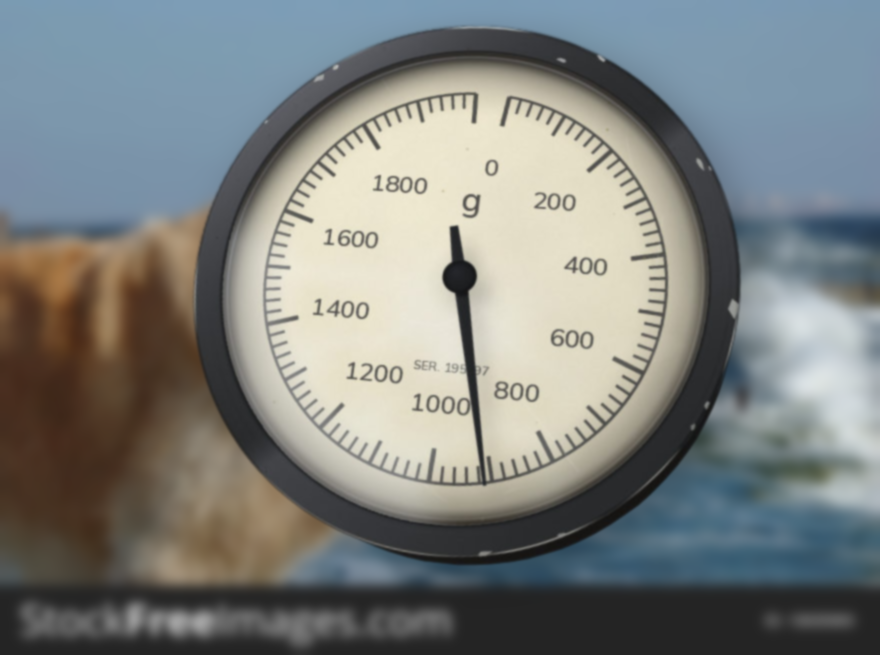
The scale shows 910 g
